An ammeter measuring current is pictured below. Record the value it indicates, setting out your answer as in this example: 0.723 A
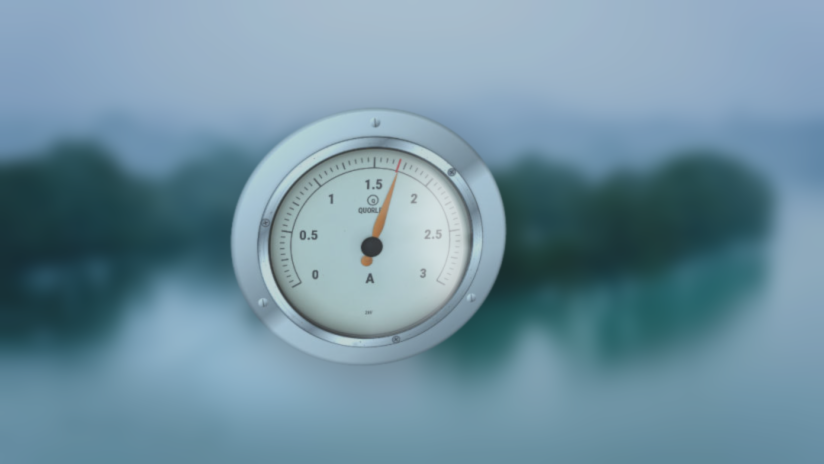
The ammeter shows 1.7 A
